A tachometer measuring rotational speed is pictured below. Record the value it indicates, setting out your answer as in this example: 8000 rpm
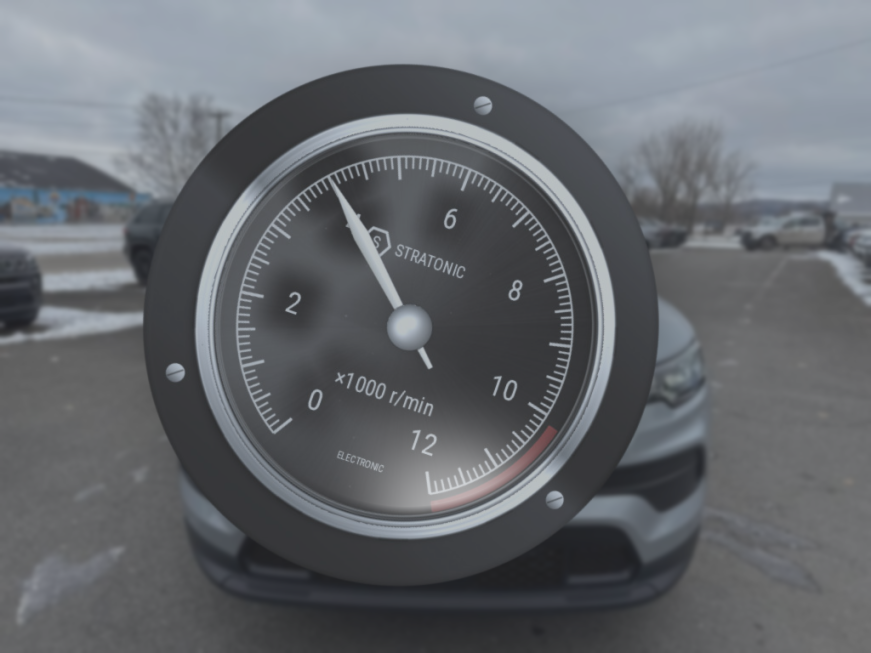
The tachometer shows 4000 rpm
